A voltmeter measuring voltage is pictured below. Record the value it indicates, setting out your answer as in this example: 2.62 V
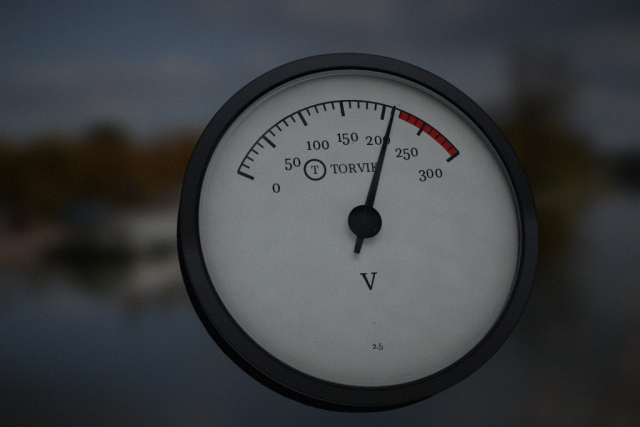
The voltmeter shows 210 V
